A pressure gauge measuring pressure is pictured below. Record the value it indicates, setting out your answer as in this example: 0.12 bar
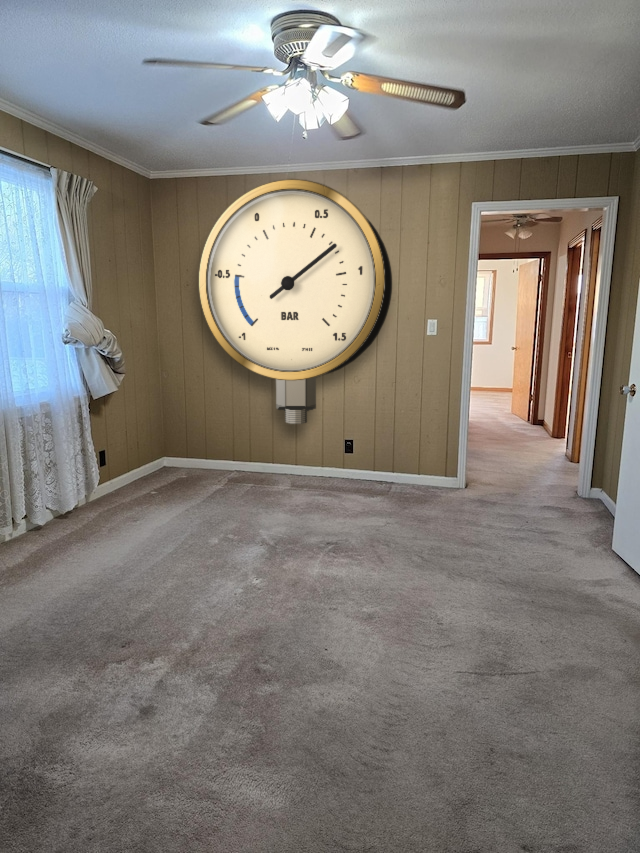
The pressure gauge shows 0.75 bar
